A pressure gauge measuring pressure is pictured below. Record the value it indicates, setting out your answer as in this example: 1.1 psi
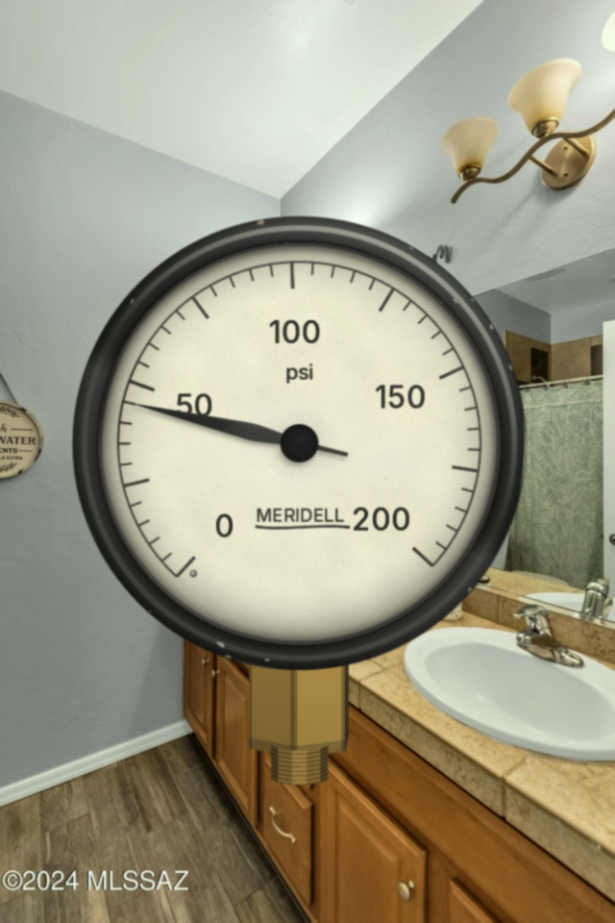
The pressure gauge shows 45 psi
